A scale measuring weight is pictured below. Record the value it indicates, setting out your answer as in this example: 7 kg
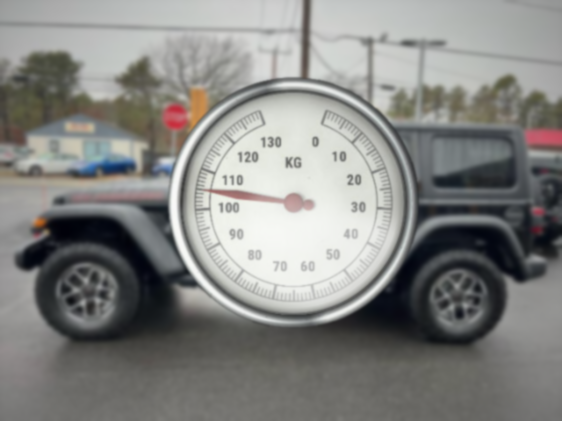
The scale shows 105 kg
